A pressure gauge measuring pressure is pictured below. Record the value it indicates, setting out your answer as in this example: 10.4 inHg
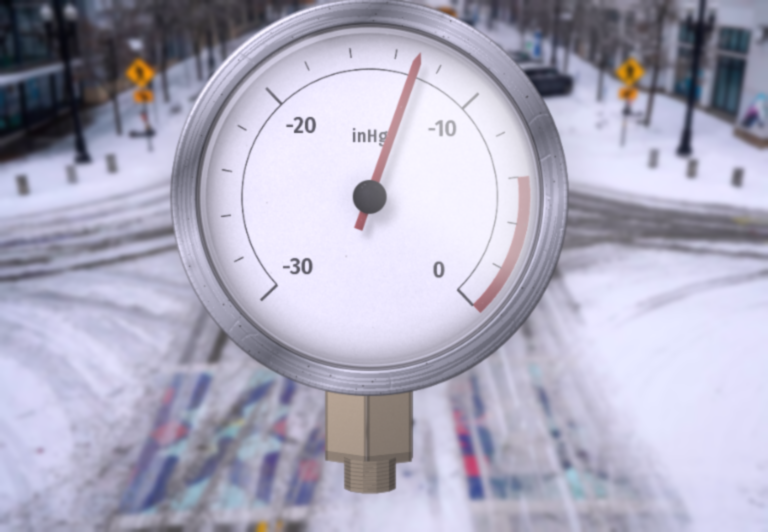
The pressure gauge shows -13 inHg
